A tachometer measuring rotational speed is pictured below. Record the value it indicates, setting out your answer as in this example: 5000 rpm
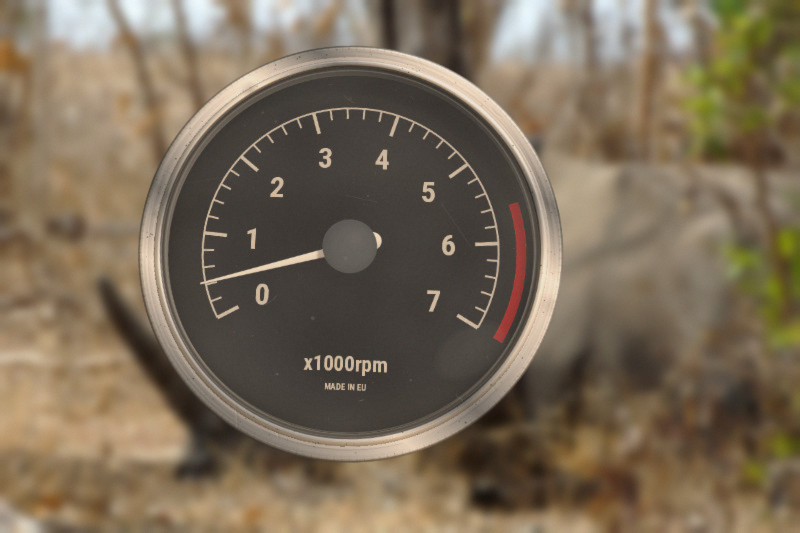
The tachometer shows 400 rpm
